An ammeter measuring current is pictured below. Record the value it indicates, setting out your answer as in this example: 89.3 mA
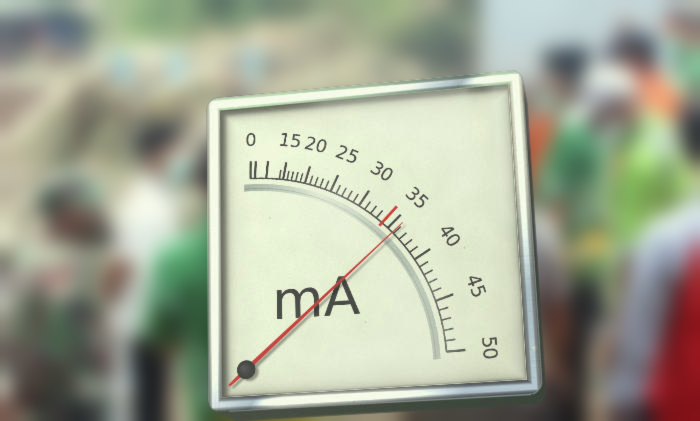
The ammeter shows 36 mA
